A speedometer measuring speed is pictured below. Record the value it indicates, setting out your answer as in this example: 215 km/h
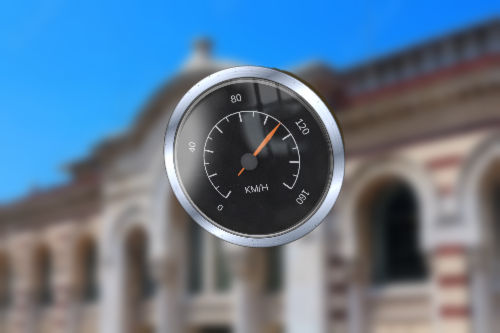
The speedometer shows 110 km/h
